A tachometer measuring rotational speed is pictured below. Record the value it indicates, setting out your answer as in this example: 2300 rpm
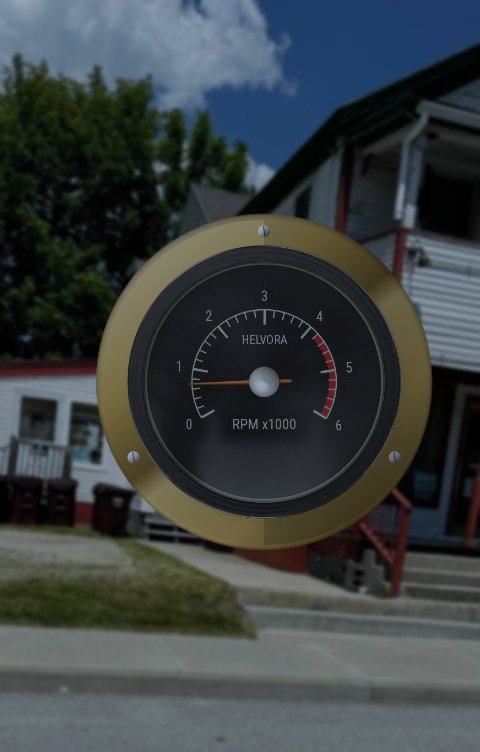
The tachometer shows 700 rpm
